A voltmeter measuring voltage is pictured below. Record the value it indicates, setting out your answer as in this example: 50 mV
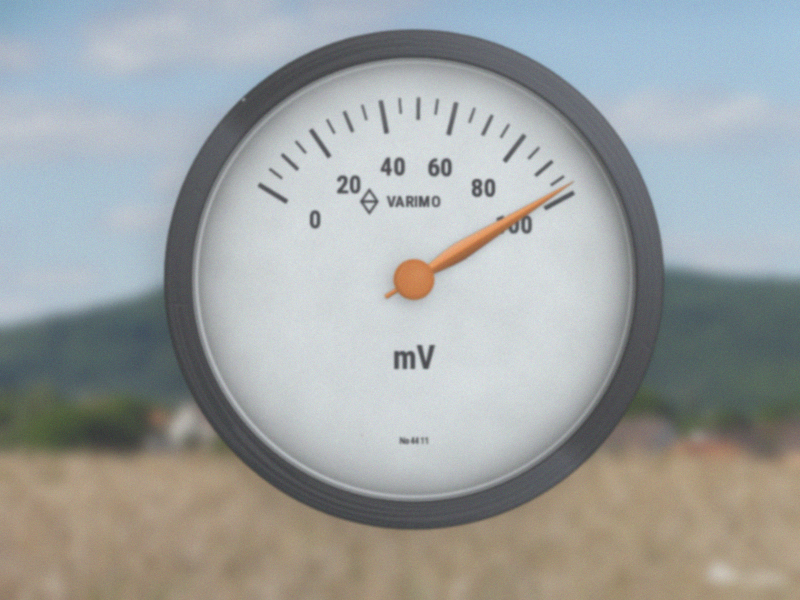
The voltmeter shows 97.5 mV
